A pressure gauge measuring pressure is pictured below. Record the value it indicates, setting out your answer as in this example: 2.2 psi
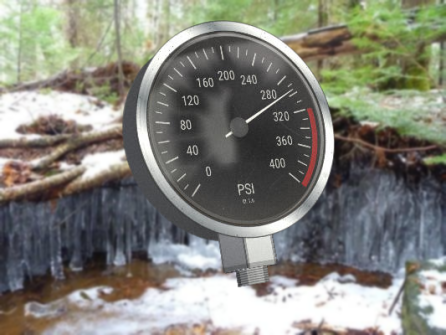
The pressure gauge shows 295 psi
